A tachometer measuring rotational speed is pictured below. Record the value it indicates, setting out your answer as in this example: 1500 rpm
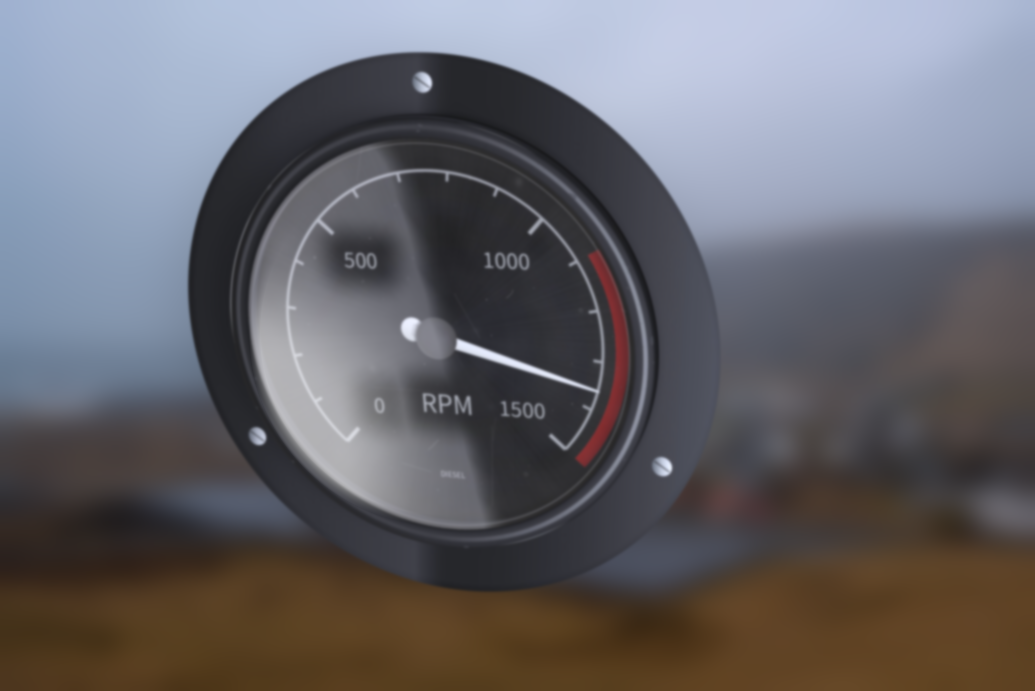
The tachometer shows 1350 rpm
